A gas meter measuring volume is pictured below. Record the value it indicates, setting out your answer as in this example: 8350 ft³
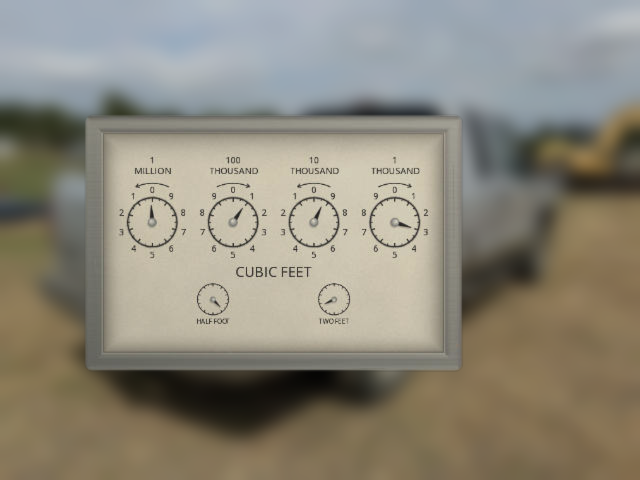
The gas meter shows 9300 ft³
